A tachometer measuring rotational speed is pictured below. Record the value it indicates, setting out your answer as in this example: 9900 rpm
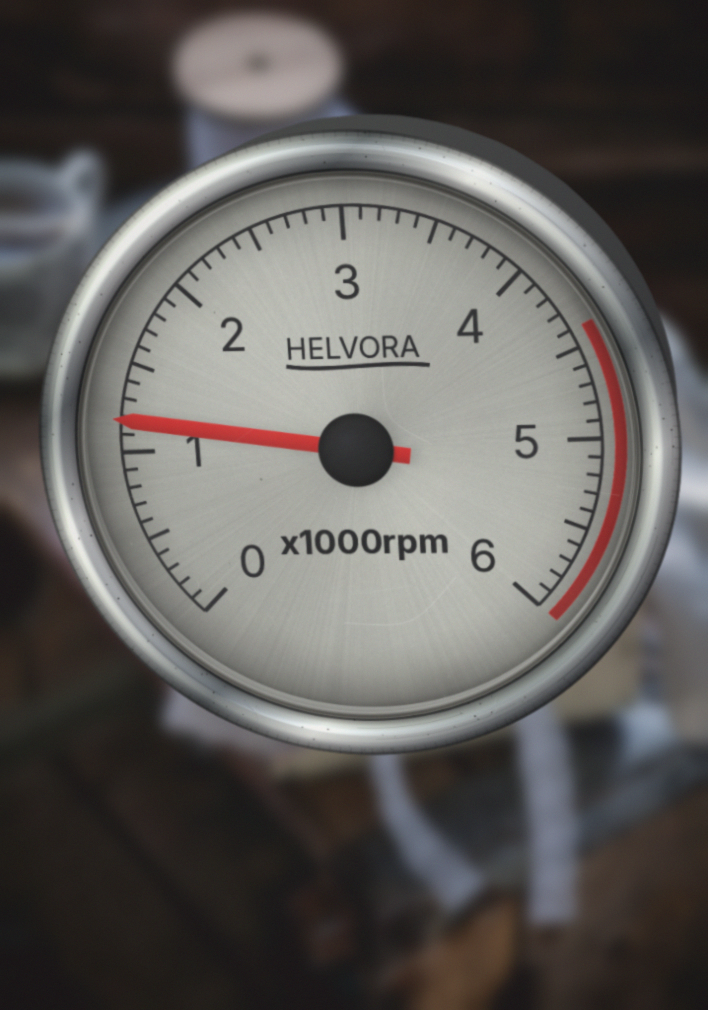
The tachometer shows 1200 rpm
